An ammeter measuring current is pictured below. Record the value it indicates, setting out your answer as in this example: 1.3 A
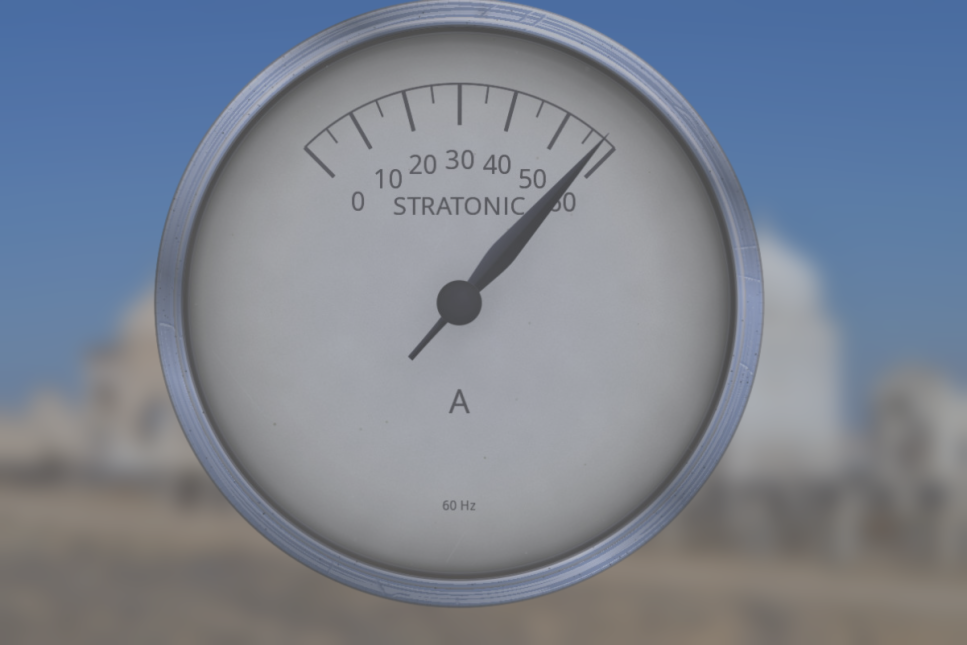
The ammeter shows 57.5 A
